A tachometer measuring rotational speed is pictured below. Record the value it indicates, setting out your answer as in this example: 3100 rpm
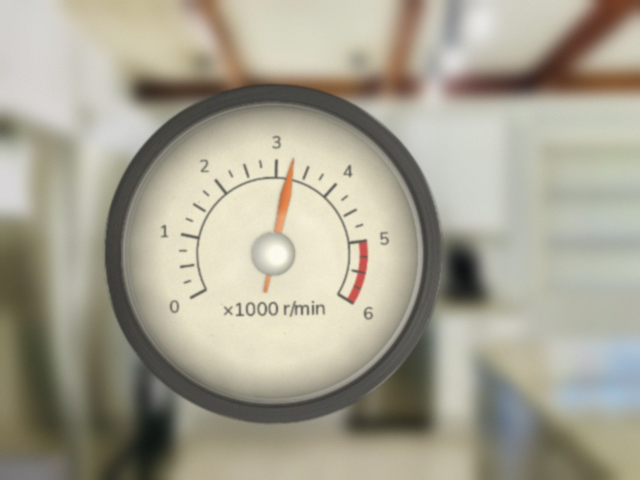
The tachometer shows 3250 rpm
